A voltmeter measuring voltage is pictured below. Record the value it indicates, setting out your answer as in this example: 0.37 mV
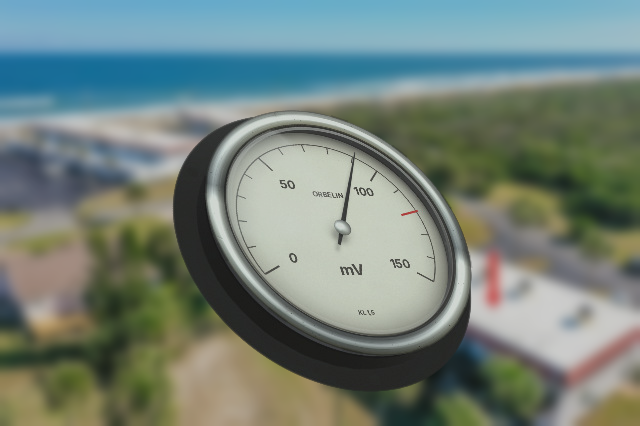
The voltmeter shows 90 mV
